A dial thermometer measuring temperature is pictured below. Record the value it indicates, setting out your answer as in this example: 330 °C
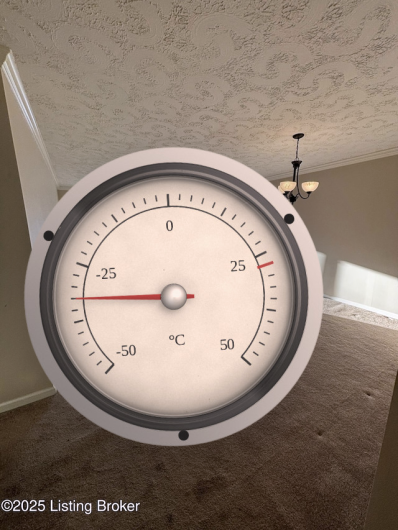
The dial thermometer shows -32.5 °C
